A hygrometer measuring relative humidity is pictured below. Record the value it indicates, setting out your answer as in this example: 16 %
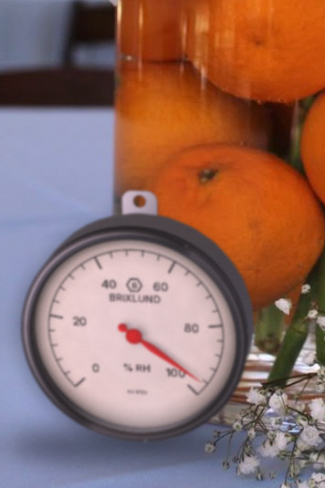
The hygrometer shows 96 %
